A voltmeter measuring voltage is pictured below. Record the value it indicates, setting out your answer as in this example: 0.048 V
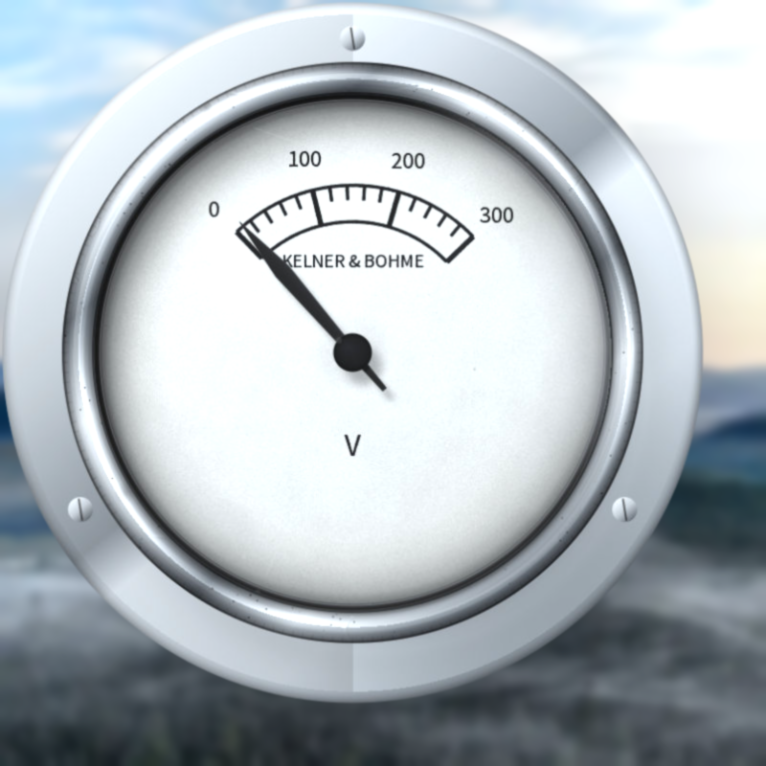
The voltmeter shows 10 V
